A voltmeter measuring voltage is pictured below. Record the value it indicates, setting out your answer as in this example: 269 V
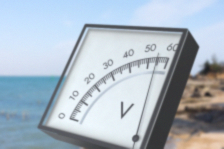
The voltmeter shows 55 V
